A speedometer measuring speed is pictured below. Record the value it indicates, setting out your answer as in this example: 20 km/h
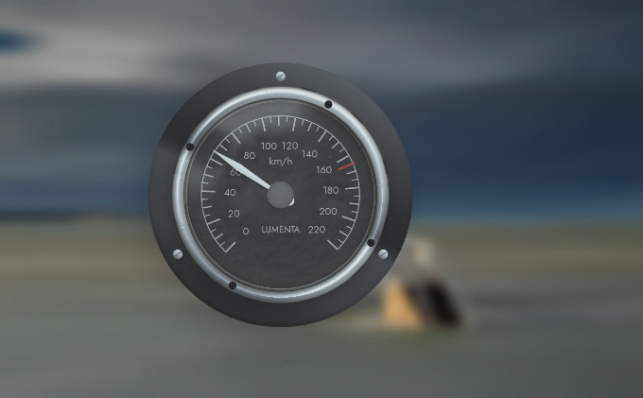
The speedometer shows 65 km/h
